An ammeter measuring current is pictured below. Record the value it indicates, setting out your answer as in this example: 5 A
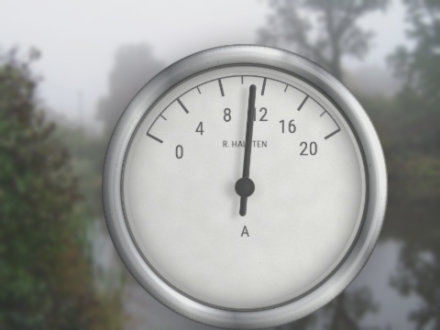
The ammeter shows 11 A
